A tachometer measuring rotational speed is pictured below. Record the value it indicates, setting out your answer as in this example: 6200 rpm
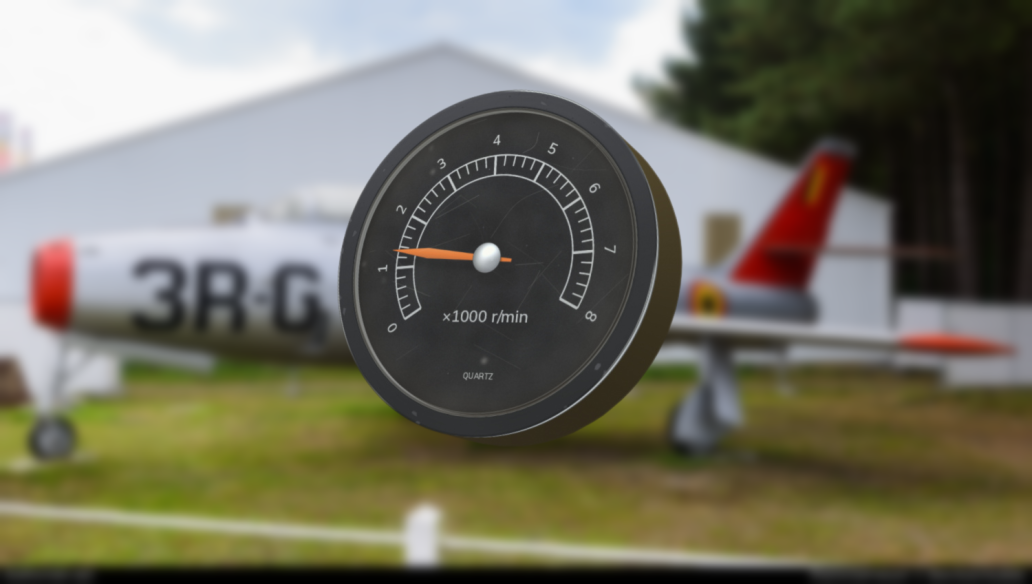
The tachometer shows 1300 rpm
